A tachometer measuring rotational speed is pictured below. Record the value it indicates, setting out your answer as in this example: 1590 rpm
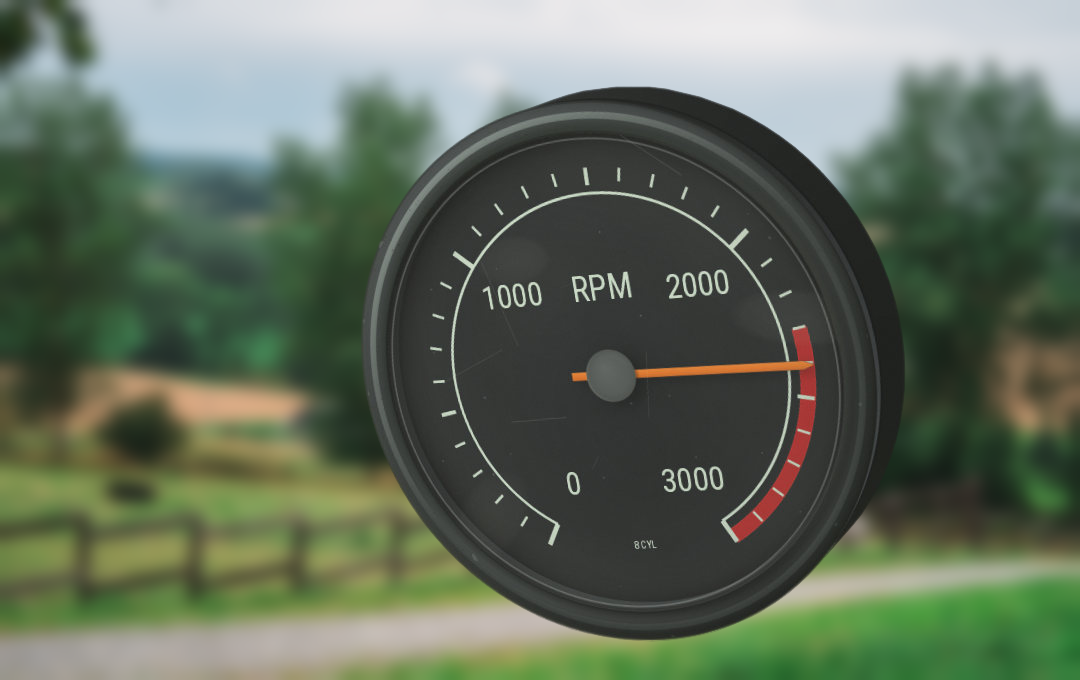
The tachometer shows 2400 rpm
